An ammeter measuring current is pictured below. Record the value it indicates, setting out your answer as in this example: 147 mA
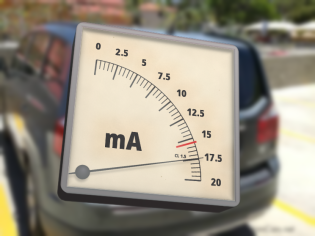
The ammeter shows 17.5 mA
